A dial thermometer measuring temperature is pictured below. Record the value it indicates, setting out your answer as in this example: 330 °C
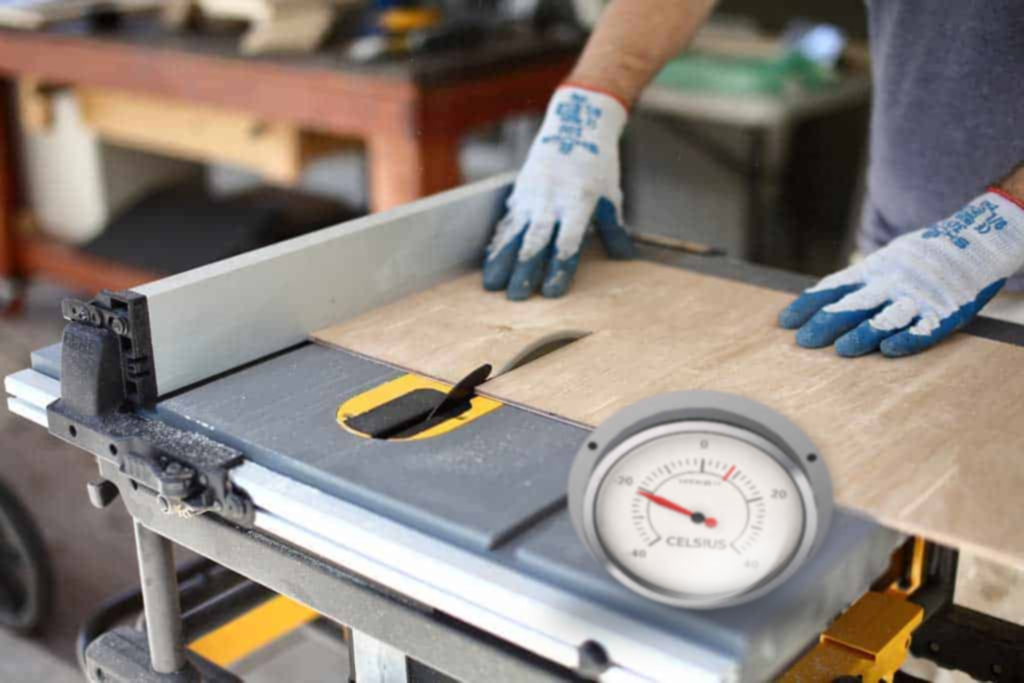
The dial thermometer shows -20 °C
